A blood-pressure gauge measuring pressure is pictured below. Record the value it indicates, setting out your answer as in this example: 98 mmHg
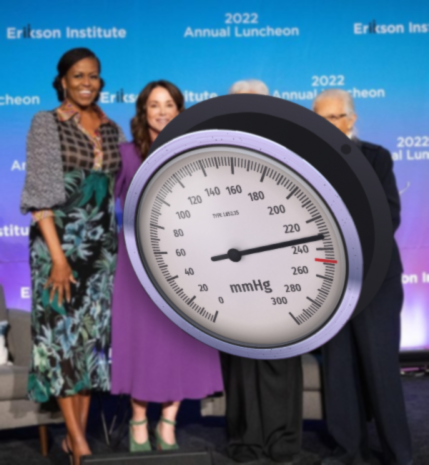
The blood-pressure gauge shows 230 mmHg
